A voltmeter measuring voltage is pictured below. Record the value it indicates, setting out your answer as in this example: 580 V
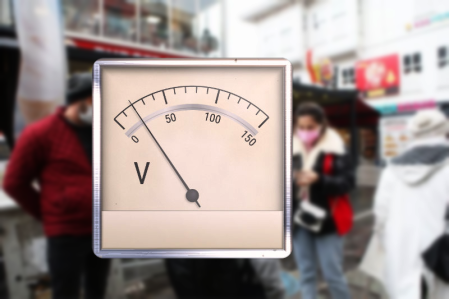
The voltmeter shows 20 V
